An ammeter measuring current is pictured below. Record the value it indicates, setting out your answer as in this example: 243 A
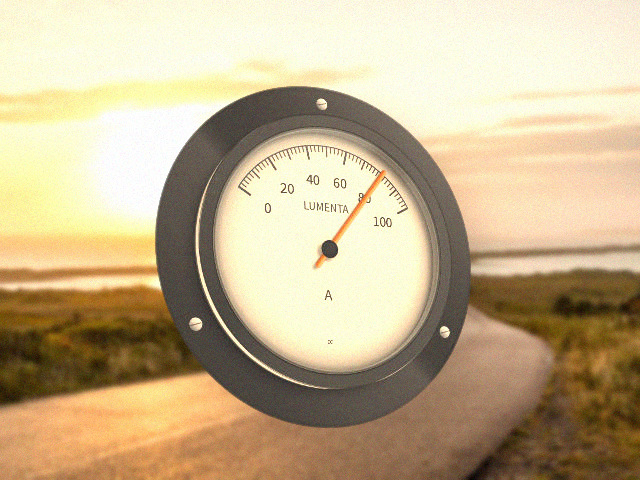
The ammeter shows 80 A
